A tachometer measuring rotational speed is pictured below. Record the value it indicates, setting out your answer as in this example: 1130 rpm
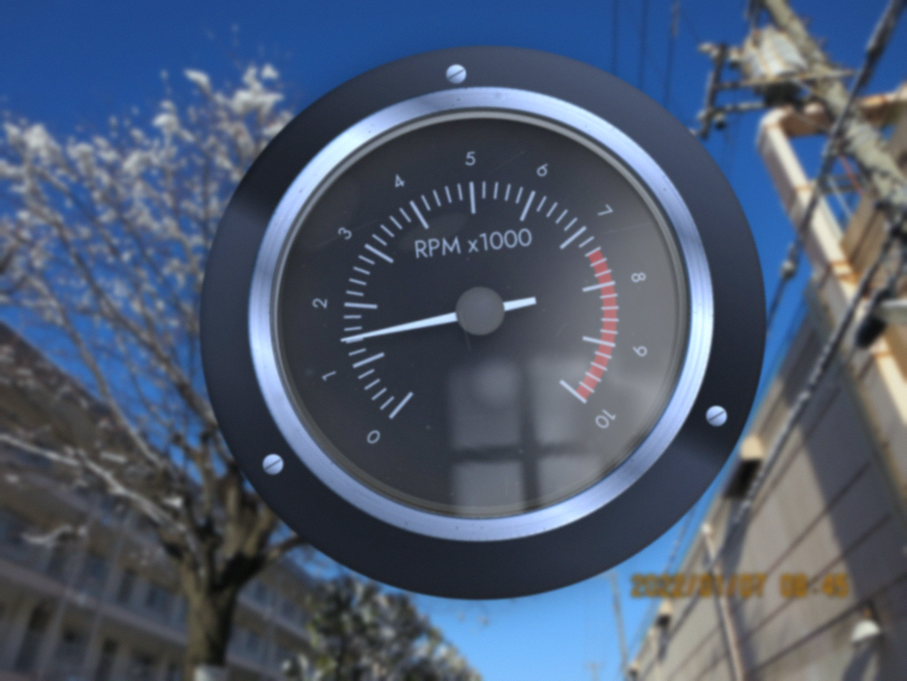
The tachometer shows 1400 rpm
